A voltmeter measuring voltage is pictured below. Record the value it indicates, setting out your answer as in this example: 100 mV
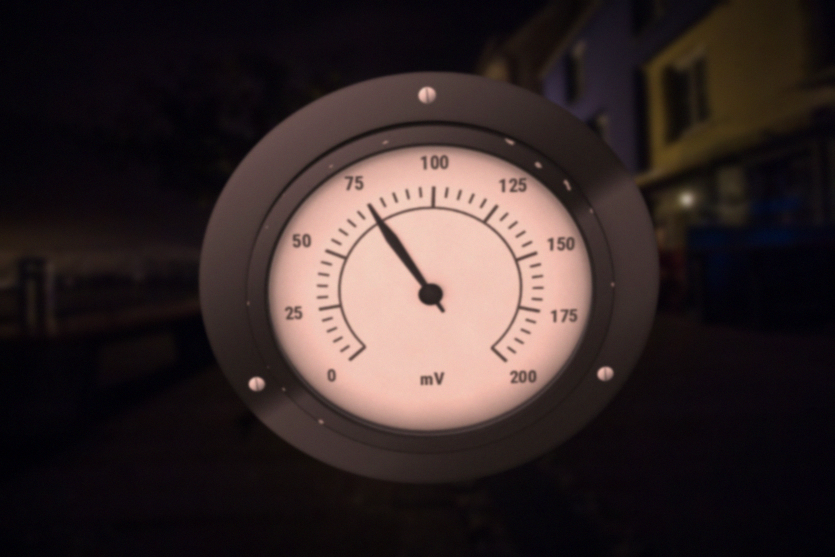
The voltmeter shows 75 mV
